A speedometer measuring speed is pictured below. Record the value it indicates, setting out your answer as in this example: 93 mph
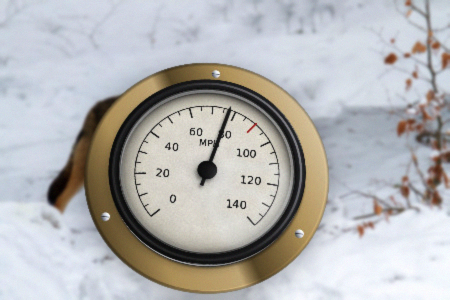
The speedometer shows 77.5 mph
